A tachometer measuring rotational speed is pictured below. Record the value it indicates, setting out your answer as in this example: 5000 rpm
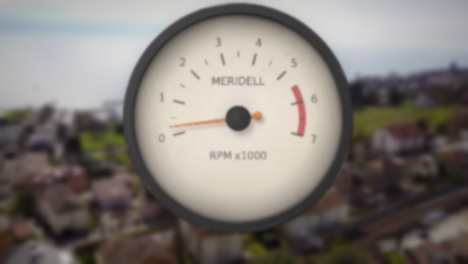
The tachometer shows 250 rpm
